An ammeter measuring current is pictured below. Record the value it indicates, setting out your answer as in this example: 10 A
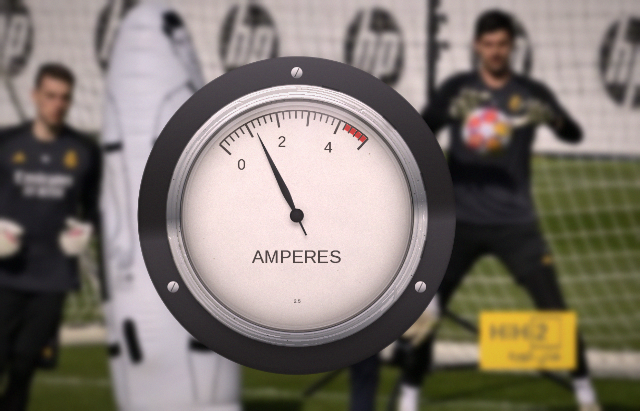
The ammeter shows 1.2 A
